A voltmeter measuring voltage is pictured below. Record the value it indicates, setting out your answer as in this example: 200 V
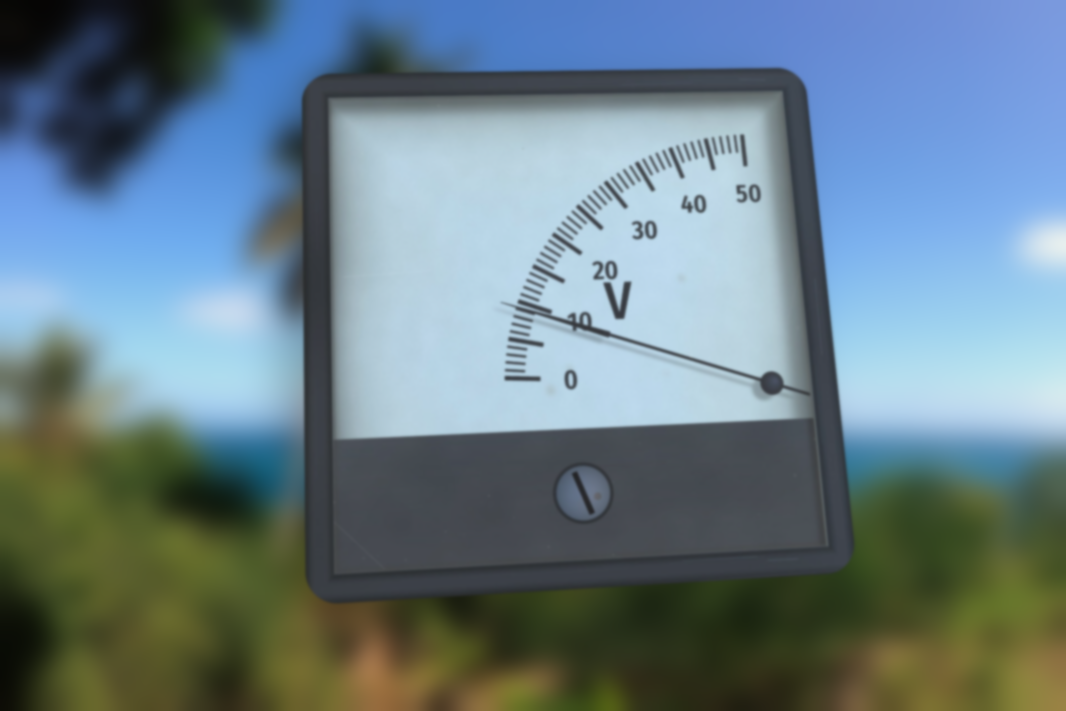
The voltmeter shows 9 V
